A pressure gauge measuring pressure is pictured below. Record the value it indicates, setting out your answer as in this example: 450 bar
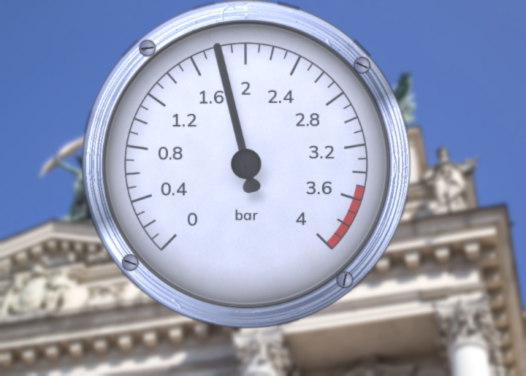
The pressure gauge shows 1.8 bar
